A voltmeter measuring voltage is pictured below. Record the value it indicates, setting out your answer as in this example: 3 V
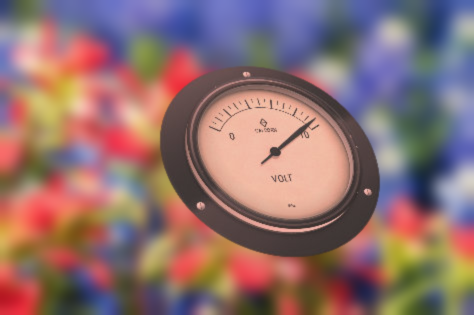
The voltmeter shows 9.5 V
